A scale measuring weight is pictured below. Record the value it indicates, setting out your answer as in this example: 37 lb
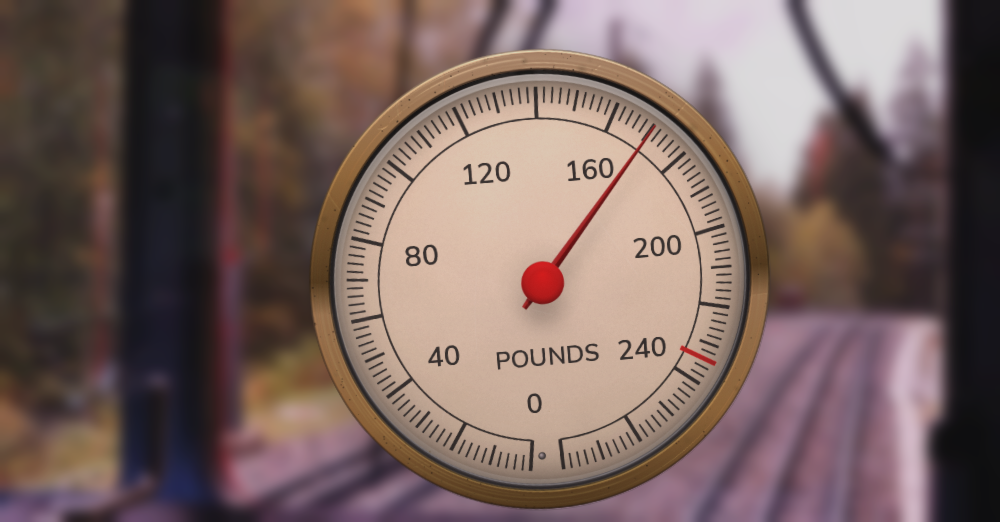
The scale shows 170 lb
